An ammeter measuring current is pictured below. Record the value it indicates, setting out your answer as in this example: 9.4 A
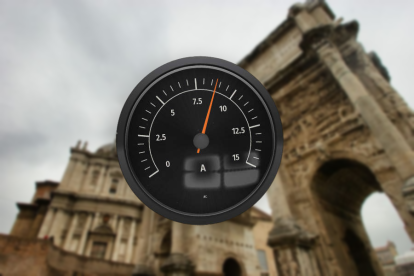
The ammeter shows 8.75 A
